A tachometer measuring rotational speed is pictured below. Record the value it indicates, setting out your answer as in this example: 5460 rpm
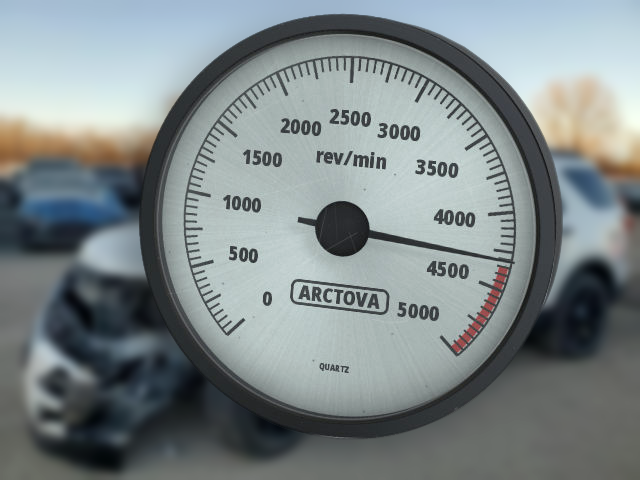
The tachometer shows 4300 rpm
